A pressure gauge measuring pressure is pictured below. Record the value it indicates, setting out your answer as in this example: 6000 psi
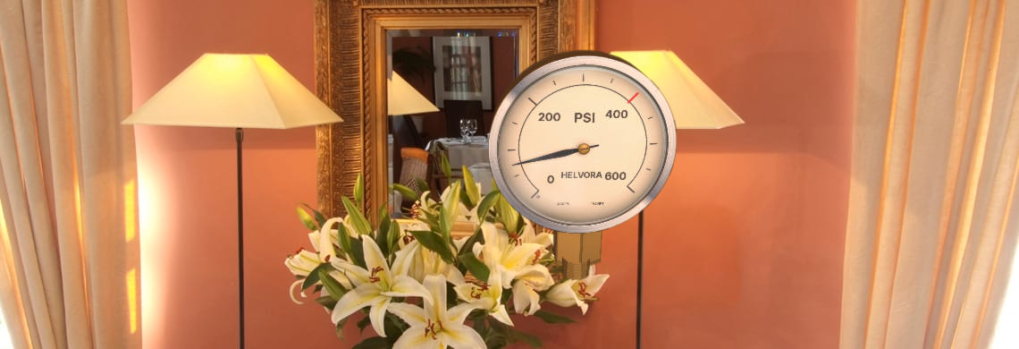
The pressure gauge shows 75 psi
